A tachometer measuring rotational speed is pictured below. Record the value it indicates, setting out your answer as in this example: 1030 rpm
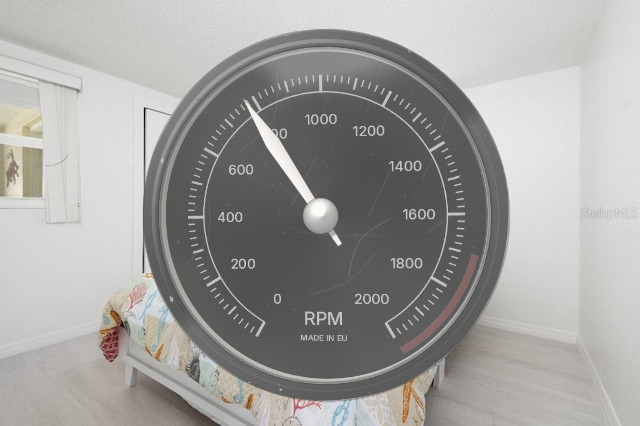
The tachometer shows 780 rpm
